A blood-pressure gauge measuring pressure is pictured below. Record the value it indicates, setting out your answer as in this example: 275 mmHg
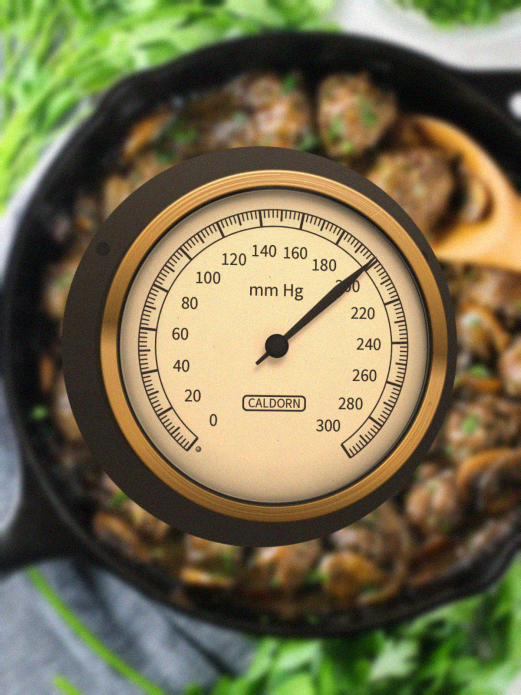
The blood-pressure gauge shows 198 mmHg
